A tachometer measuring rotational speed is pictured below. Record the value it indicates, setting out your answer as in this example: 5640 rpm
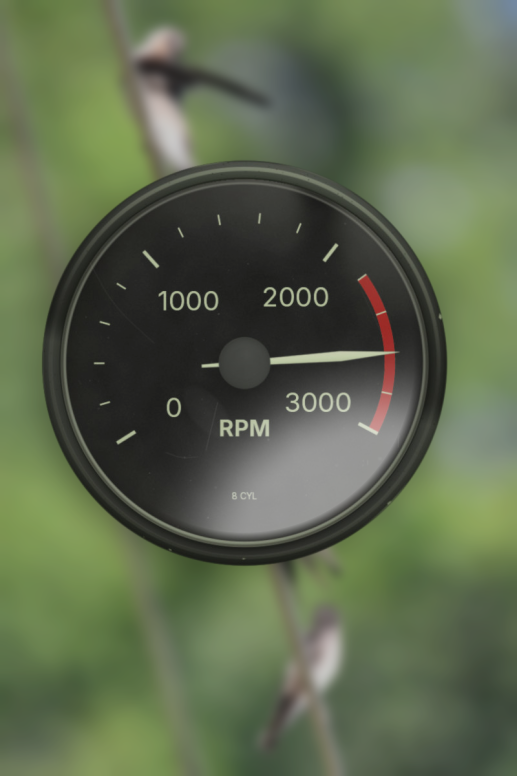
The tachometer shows 2600 rpm
